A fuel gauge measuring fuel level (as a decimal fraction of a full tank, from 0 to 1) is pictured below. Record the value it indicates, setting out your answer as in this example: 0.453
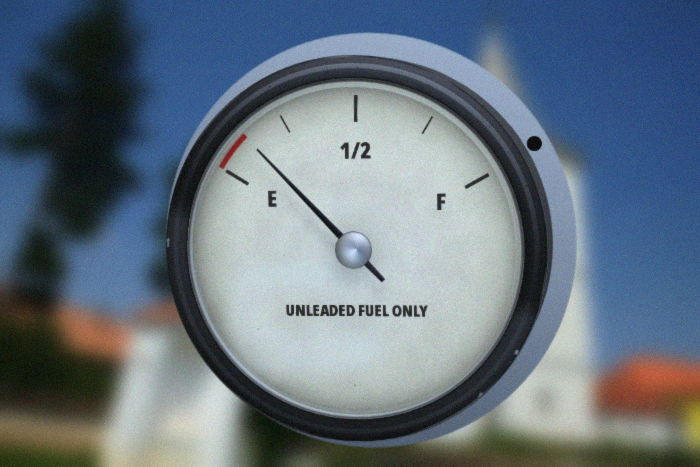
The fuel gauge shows 0.125
